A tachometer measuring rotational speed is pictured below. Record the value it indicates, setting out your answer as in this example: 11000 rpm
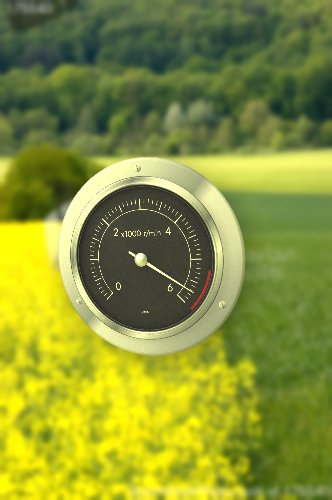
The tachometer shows 5700 rpm
